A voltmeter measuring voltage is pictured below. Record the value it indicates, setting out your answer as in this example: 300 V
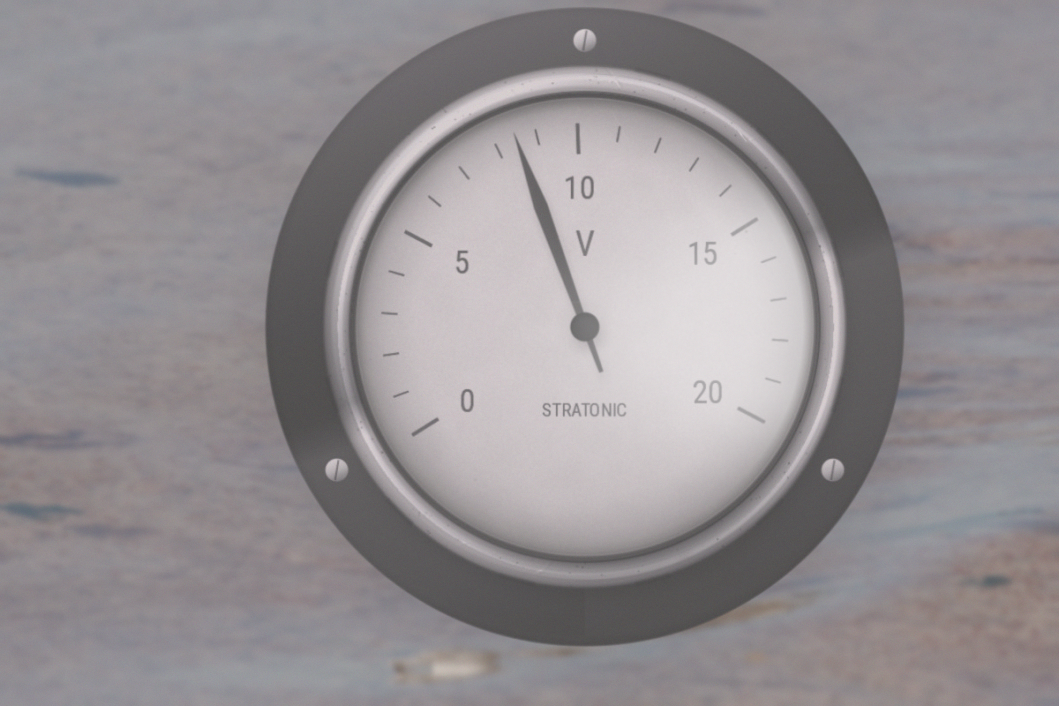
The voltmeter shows 8.5 V
